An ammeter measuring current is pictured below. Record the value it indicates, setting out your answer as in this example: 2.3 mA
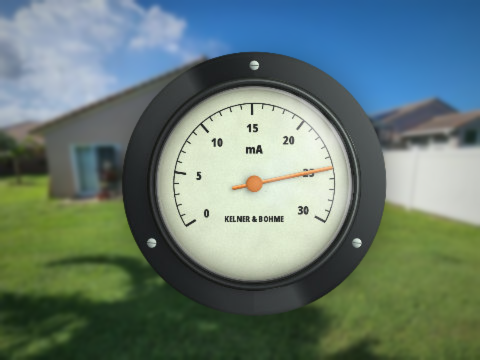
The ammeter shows 25 mA
